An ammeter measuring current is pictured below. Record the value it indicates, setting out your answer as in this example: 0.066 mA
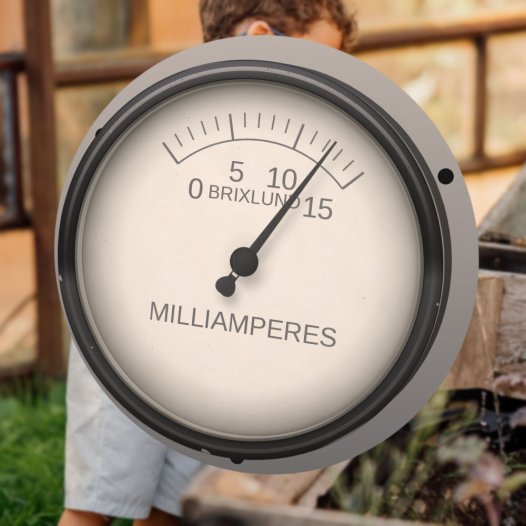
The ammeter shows 12.5 mA
